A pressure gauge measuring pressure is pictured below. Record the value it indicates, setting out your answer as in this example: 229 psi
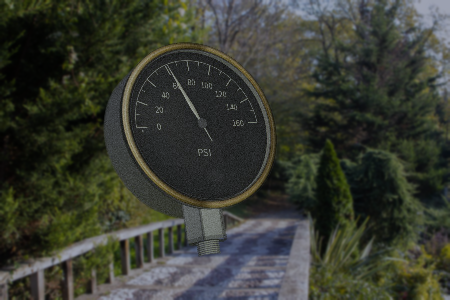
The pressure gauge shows 60 psi
